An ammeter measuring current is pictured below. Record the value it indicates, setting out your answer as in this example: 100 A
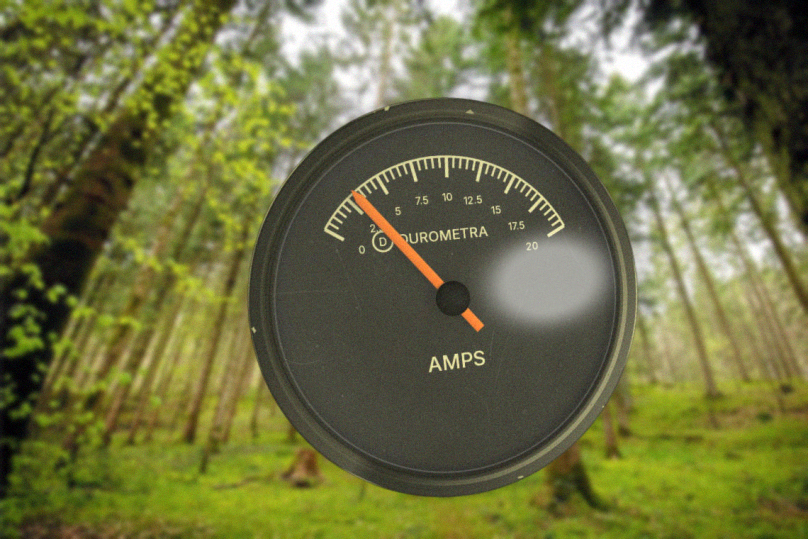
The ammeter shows 3 A
